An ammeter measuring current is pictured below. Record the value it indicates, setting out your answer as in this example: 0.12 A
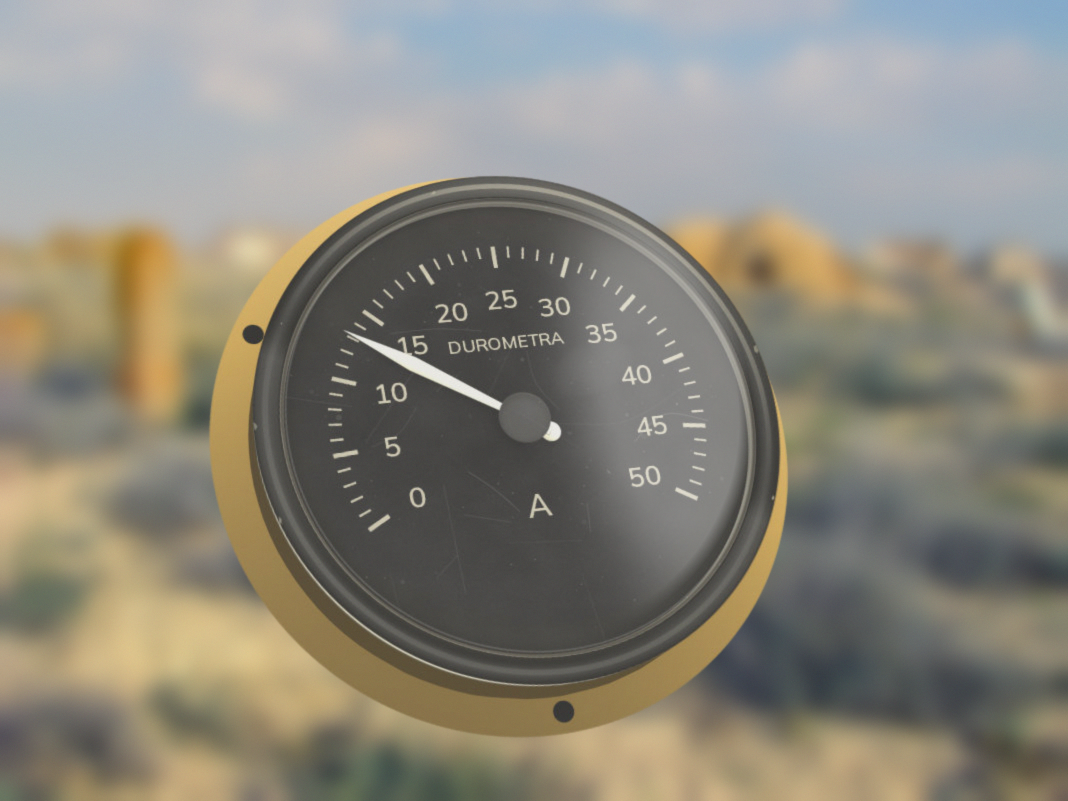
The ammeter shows 13 A
